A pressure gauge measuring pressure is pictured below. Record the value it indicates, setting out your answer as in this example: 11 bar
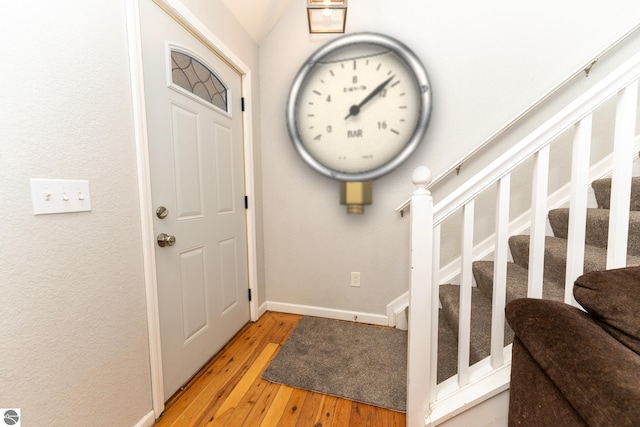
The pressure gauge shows 11.5 bar
